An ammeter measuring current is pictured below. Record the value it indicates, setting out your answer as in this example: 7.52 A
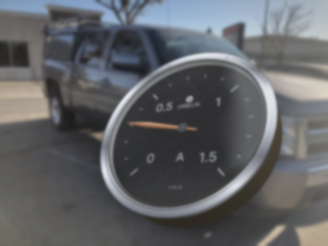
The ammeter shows 0.3 A
